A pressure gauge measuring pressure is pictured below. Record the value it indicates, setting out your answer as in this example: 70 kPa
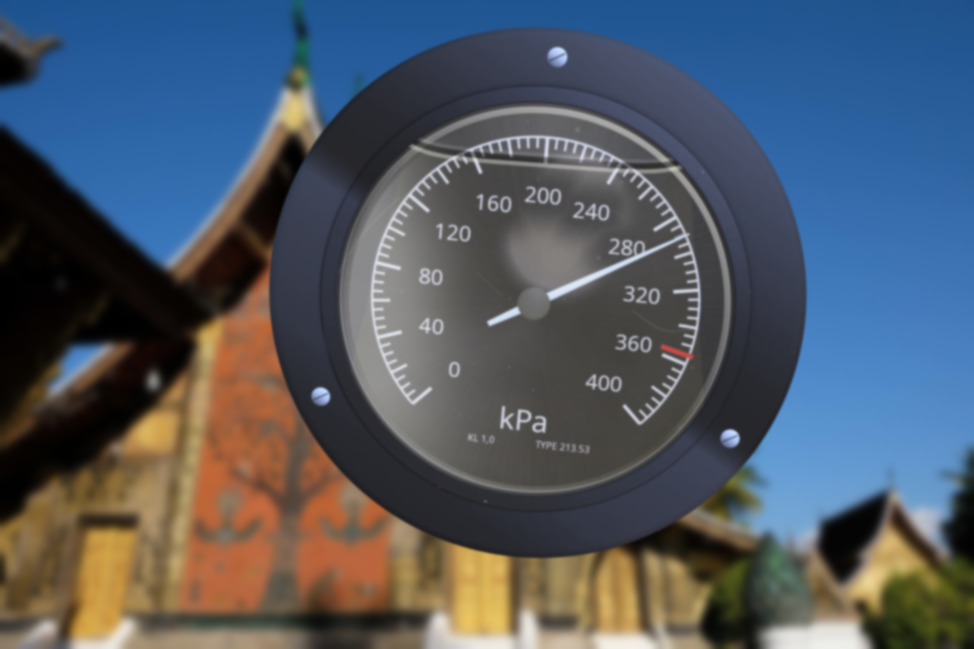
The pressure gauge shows 290 kPa
